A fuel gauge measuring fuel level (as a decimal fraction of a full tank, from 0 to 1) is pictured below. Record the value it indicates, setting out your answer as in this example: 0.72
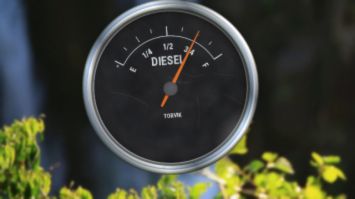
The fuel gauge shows 0.75
